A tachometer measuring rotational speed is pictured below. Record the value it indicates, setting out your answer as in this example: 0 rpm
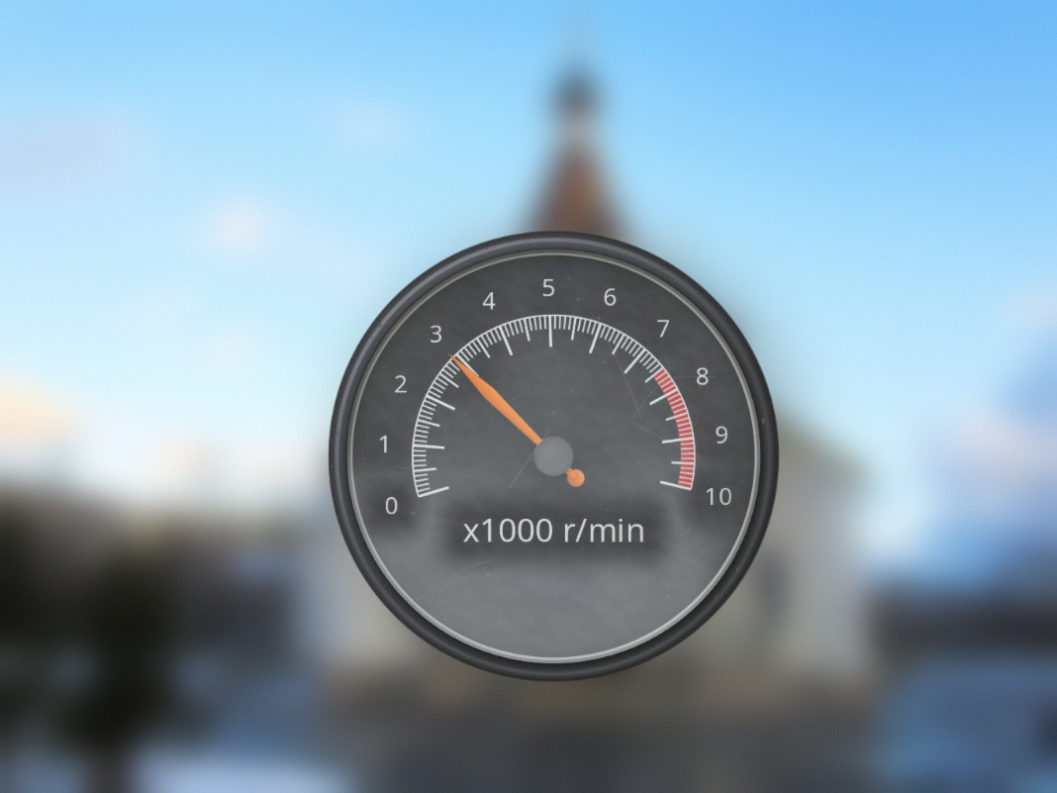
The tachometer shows 2900 rpm
